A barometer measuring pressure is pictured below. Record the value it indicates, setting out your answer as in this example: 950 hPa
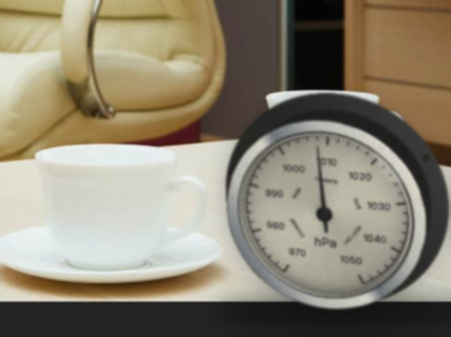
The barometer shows 1008 hPa
